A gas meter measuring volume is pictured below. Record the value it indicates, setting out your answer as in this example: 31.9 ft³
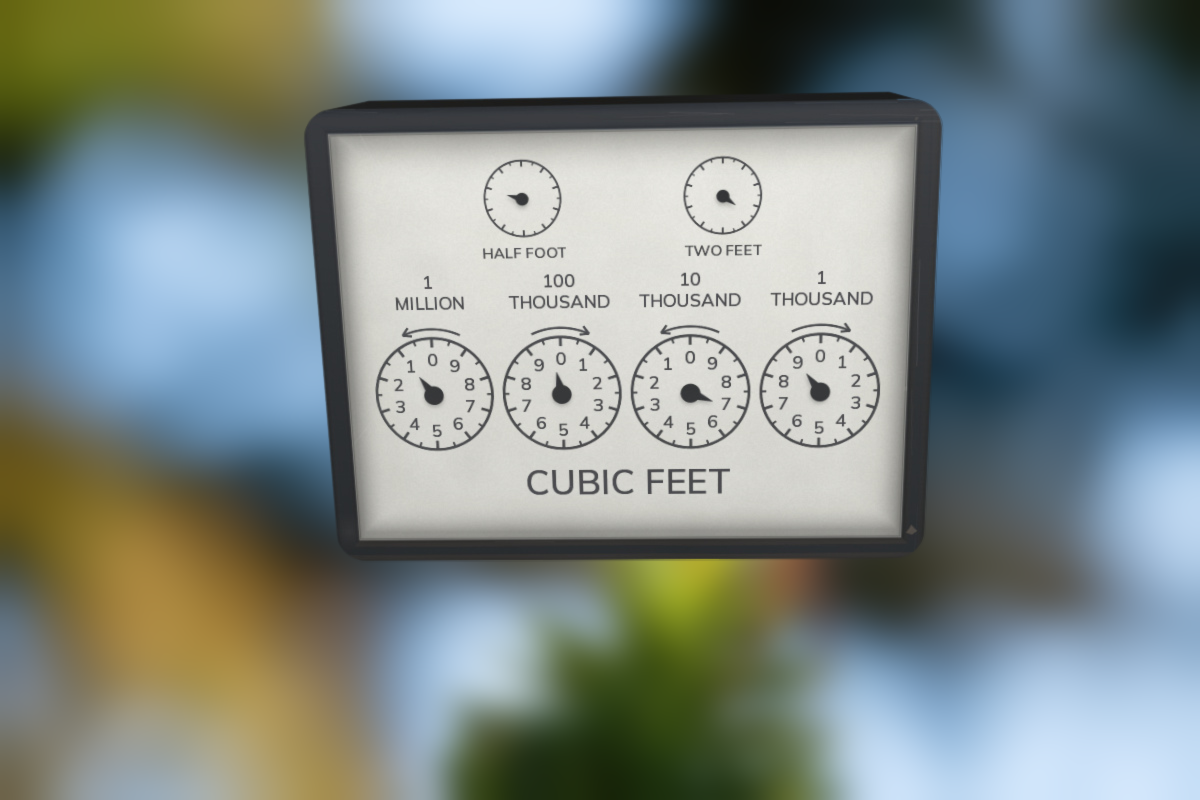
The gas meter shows 96900 ft³
